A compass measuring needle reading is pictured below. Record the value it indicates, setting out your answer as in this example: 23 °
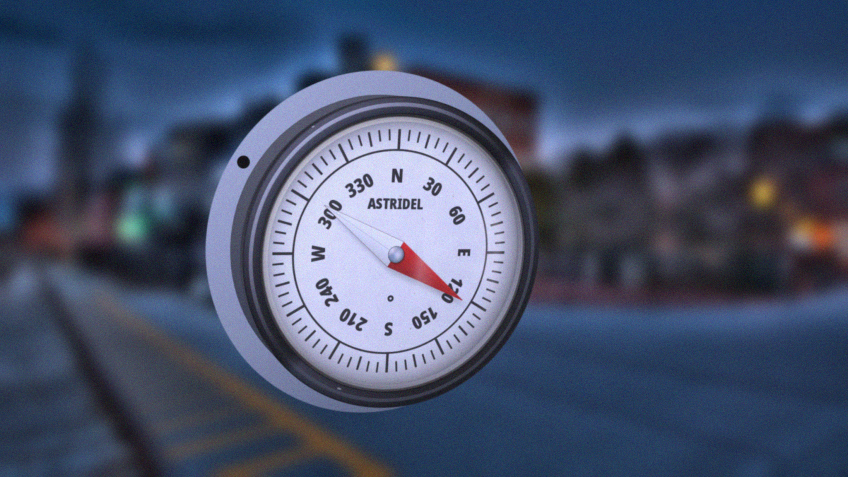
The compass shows 122.5 °
